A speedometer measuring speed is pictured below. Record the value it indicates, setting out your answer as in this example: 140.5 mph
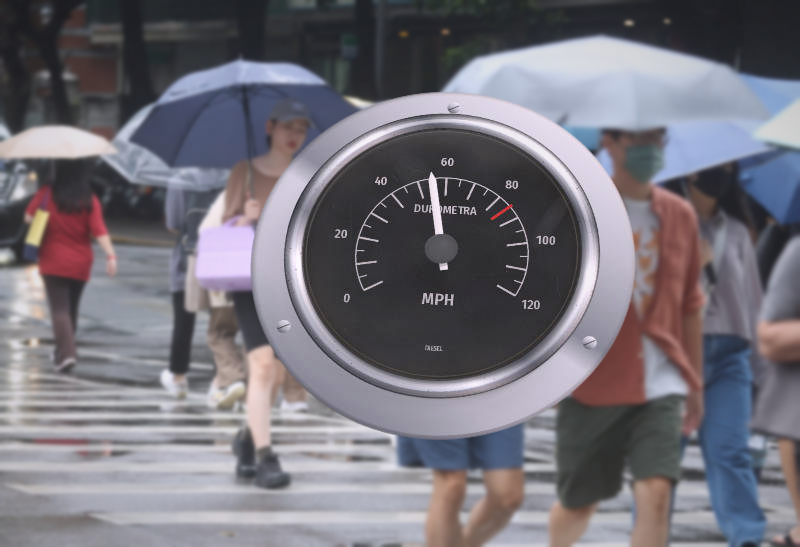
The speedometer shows 55 mph
